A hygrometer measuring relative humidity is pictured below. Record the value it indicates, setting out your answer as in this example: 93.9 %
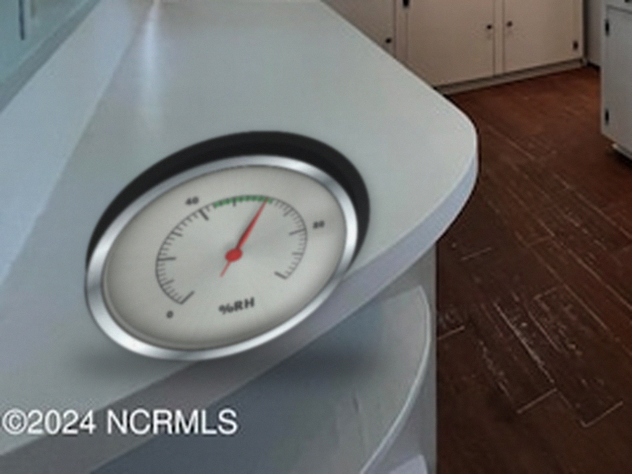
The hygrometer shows 60 %
